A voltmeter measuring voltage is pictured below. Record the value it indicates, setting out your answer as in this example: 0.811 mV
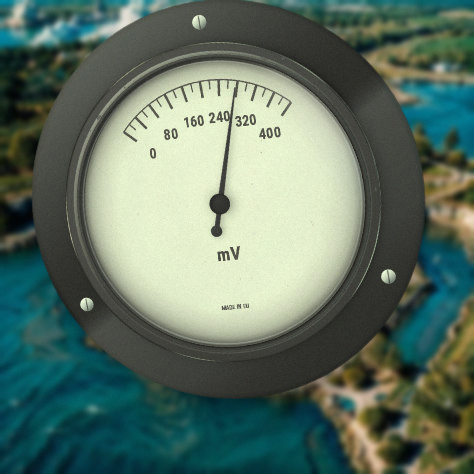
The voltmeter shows 280 mV
